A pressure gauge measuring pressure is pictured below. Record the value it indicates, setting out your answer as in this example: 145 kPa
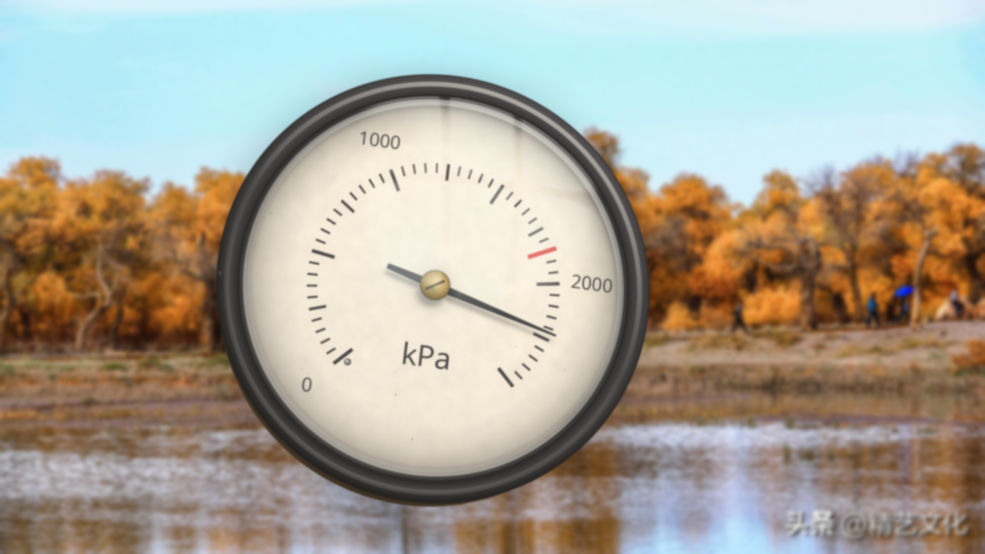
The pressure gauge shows 2225 kPa
